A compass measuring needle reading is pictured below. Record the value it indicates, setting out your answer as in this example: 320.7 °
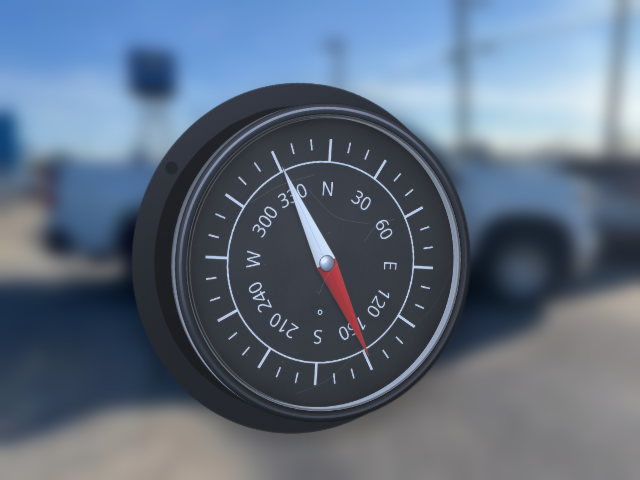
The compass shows 150 °
